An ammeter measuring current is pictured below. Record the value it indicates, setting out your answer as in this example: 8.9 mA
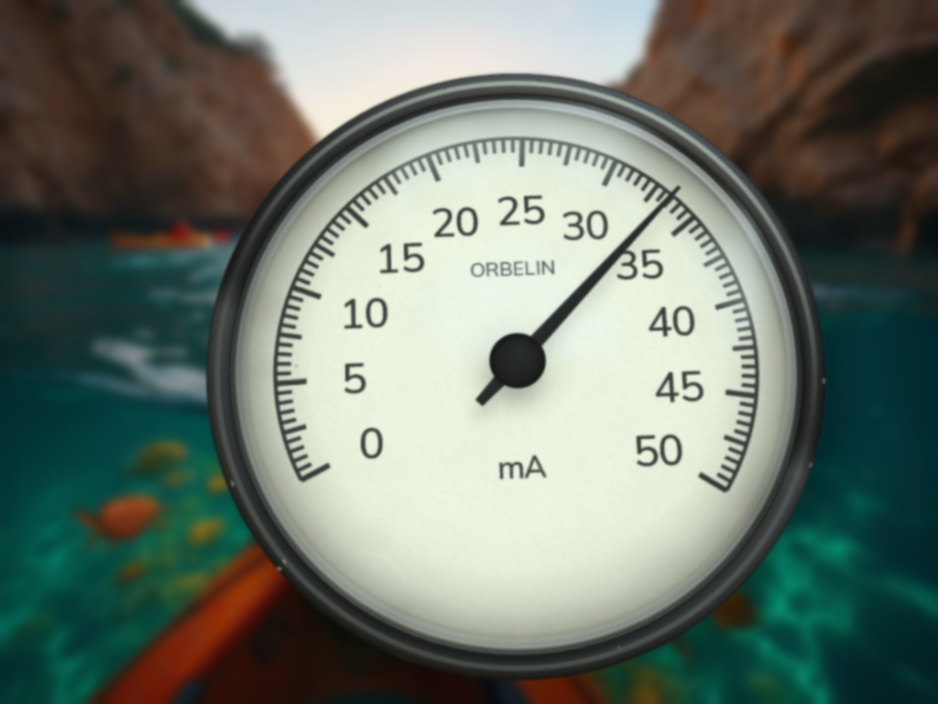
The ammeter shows 33.5 mA
